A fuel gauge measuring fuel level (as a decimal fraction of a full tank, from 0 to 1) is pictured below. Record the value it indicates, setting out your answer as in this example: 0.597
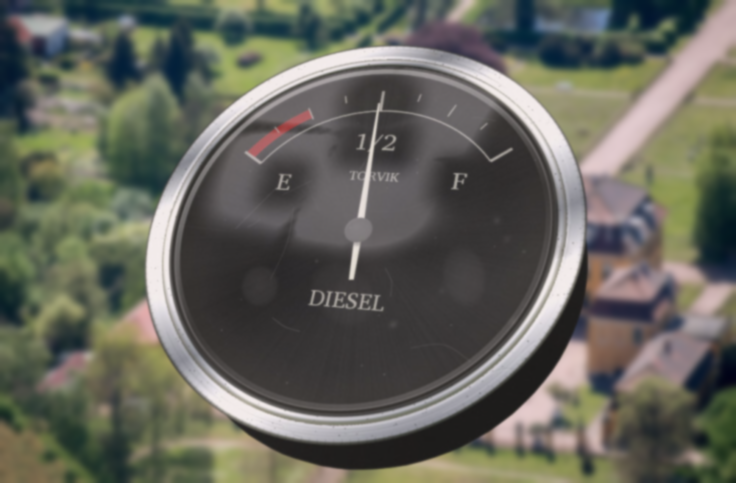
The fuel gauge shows 0.5
